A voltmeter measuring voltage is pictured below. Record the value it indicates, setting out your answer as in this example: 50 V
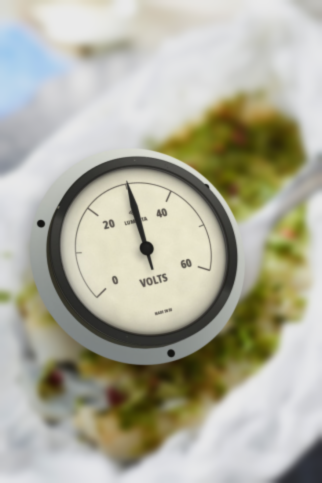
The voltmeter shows 30 V
